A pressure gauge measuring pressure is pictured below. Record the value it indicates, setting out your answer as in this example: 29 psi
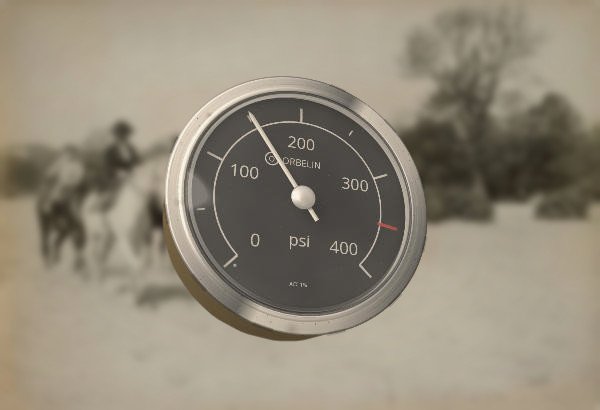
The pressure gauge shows 150 psi
